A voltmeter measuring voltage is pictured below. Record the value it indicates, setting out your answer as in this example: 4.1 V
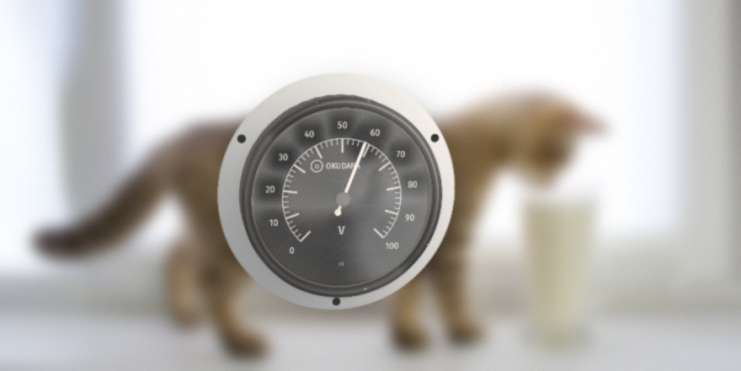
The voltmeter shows 58 V
